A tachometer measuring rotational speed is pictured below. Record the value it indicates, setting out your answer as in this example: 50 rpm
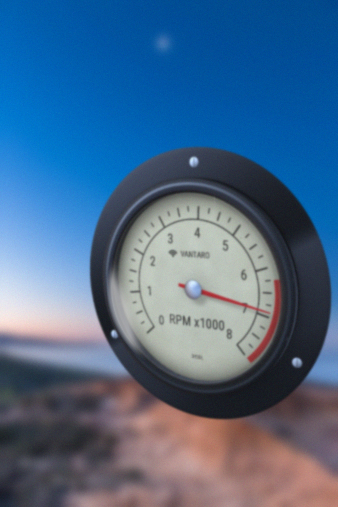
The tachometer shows 6875 rpm
